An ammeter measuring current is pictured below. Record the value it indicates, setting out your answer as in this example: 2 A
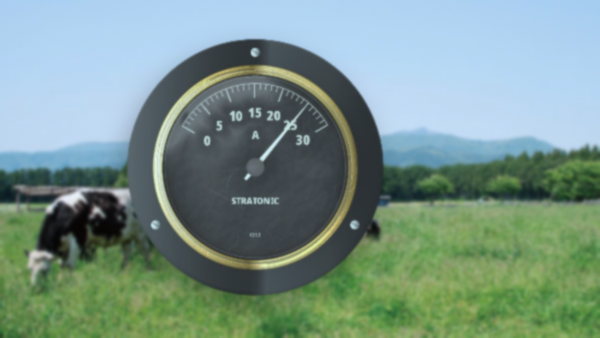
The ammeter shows 25 A
